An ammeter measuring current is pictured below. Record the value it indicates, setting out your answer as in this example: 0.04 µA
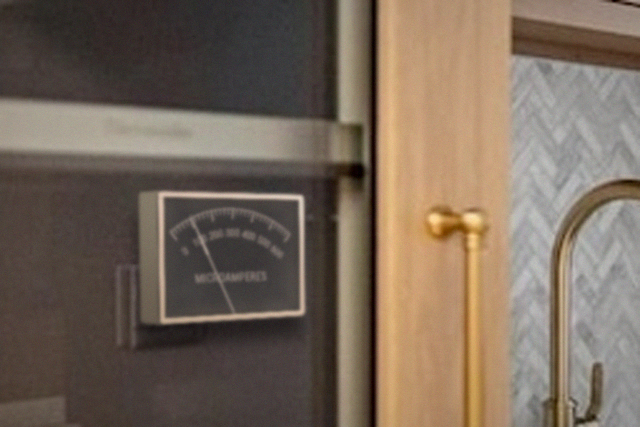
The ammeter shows 100 µA
